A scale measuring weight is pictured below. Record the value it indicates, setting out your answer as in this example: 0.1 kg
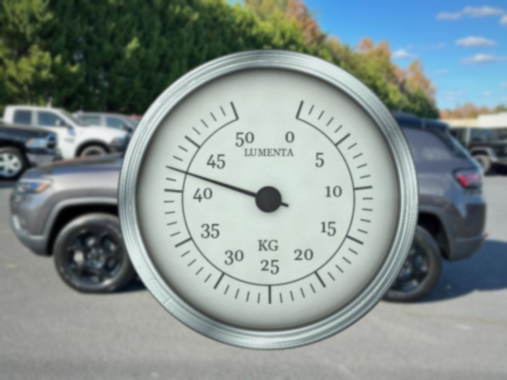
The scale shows 42 kg
